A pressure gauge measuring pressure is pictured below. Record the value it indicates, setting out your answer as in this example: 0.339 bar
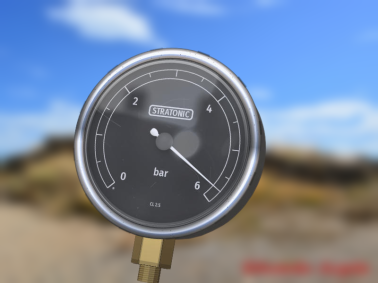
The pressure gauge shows 5.75 bar
